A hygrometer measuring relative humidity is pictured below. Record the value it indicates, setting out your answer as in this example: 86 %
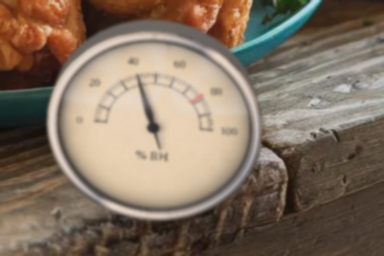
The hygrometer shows 40 %
